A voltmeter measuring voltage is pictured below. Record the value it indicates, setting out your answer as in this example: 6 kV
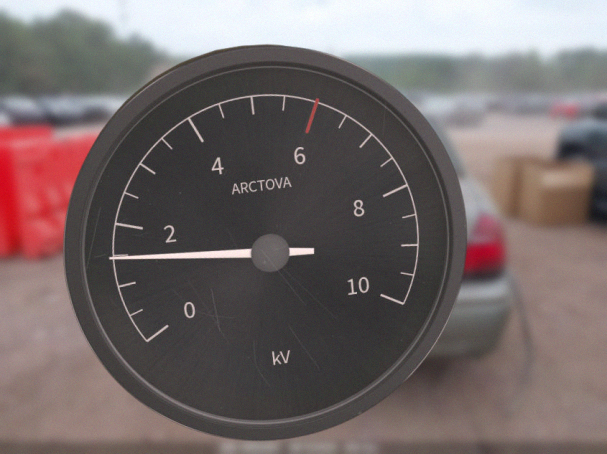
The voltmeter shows 1.5 kV
